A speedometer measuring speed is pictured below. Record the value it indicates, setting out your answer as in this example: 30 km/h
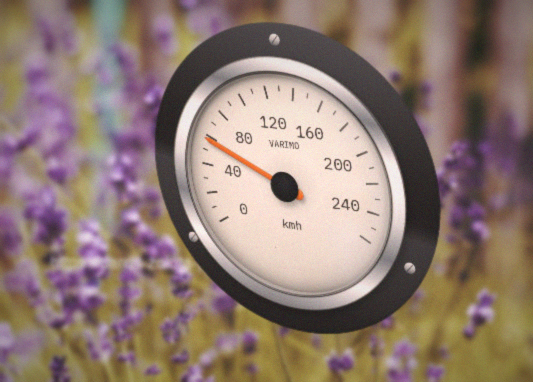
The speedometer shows 60 km/h
